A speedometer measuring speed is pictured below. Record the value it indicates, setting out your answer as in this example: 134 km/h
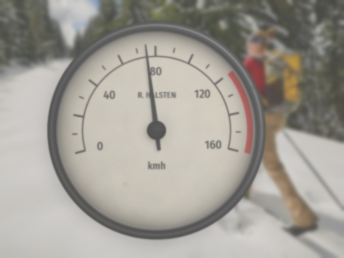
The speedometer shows 75 km/h
